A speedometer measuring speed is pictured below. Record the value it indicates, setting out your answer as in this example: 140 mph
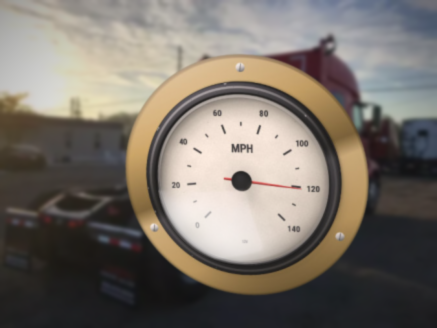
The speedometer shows 120 mph
